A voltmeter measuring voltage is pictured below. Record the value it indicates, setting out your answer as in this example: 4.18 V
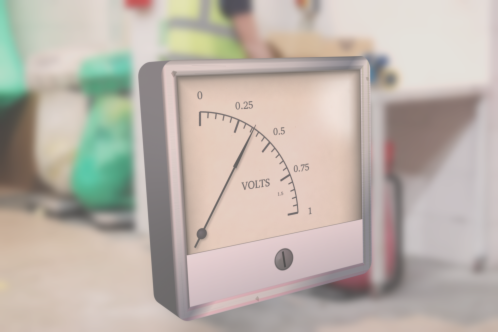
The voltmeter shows 0.35 V
